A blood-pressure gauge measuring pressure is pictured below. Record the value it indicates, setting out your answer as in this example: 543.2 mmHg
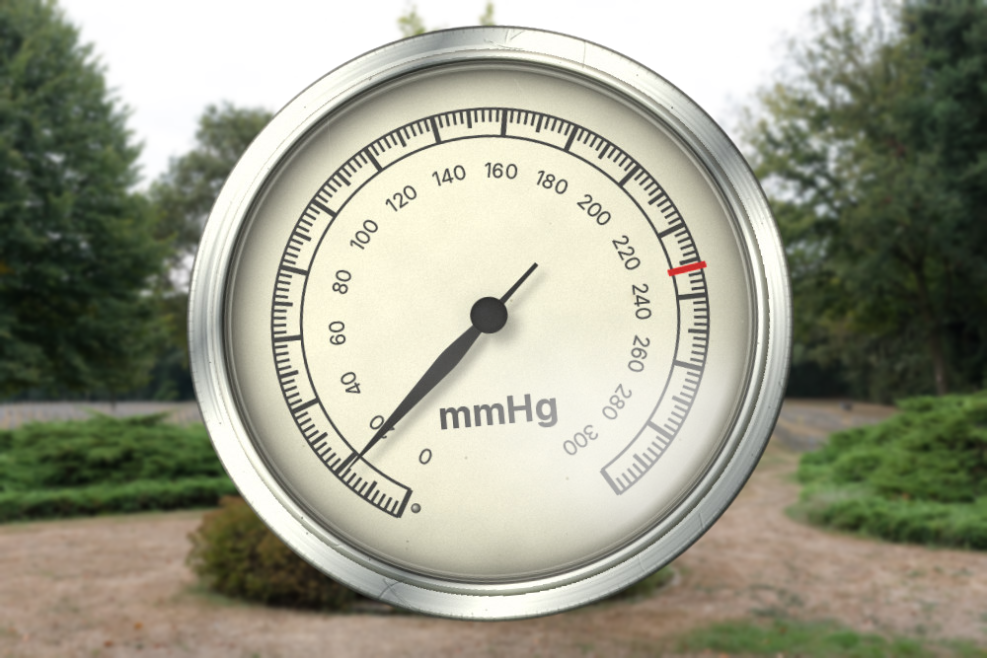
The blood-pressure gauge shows 18 mmHg
